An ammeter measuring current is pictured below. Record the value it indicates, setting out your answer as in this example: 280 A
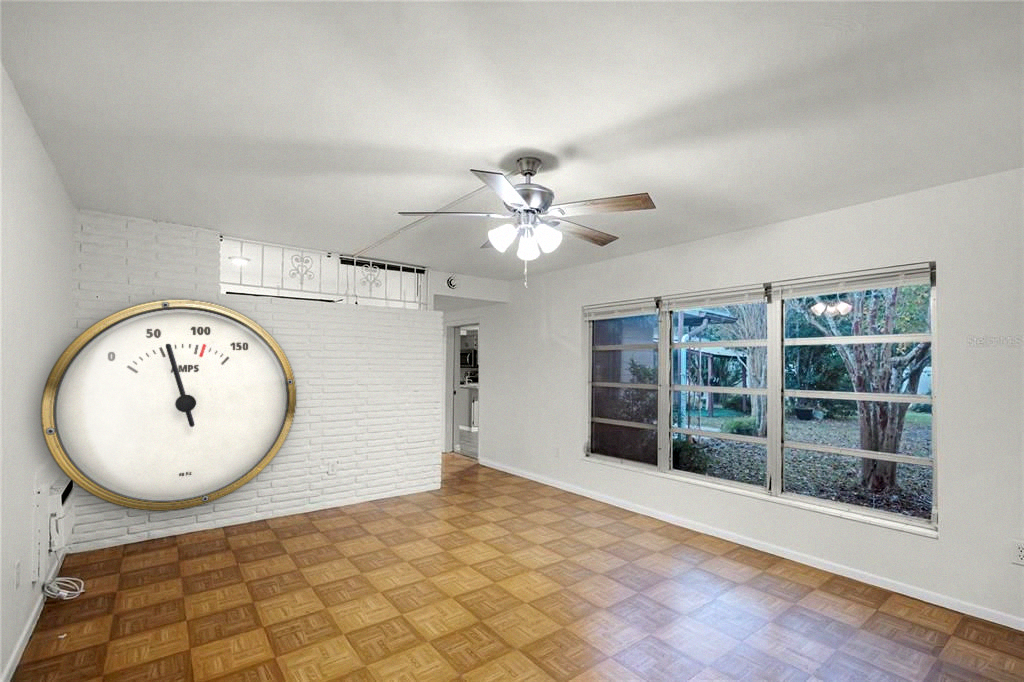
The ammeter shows 60 A
